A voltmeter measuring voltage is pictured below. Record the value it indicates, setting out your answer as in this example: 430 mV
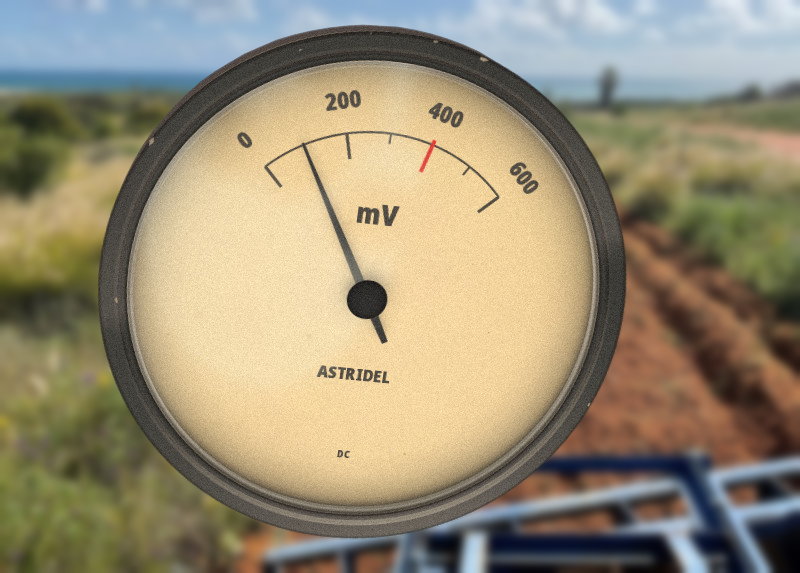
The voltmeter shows 100 mV
